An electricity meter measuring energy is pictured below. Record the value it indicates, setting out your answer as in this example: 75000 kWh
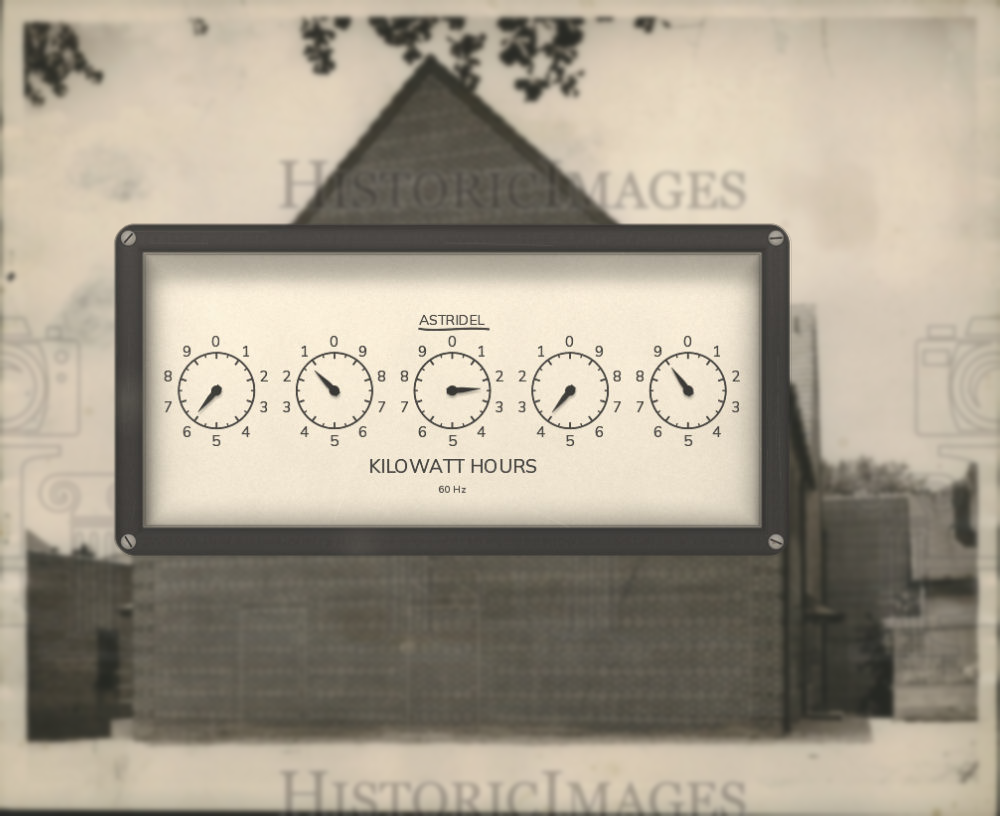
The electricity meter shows 61239 kWh
